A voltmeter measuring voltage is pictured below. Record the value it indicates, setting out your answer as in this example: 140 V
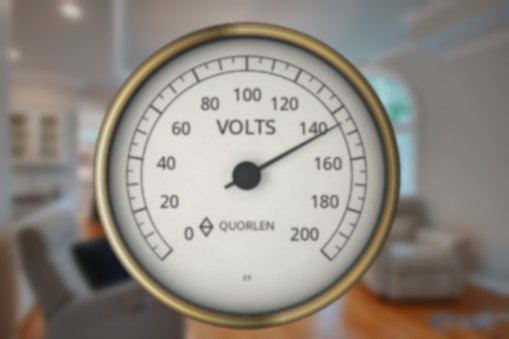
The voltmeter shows 145 V
